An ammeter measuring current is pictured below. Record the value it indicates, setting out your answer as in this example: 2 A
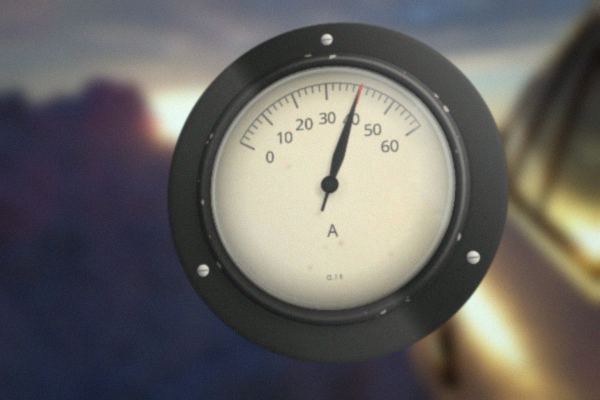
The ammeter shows 40 A
